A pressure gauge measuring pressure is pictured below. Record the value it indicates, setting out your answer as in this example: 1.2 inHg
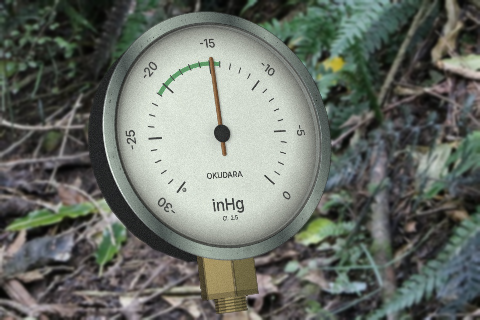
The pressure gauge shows -15 inHg
